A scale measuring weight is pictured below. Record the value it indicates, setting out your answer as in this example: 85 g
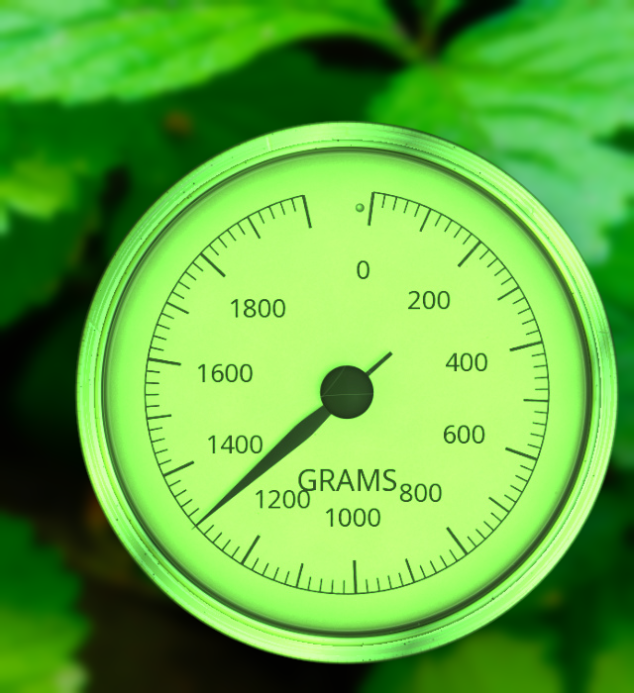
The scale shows 1300 g
